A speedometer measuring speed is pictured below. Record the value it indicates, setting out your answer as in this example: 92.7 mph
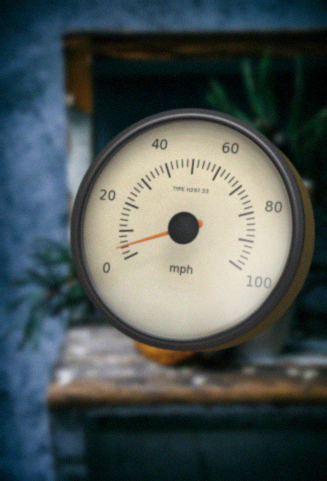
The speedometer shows 4 mph
